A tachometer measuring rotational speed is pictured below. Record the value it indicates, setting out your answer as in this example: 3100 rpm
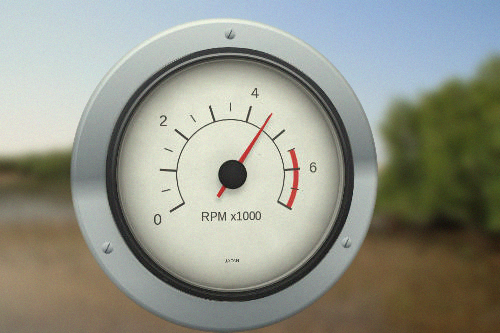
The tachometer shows 4500 rpm
